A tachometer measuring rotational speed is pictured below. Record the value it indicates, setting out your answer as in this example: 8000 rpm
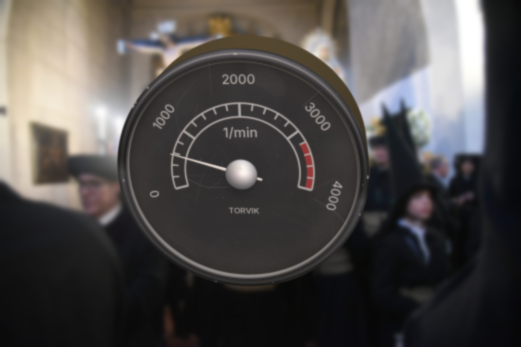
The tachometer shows 600 rpm
